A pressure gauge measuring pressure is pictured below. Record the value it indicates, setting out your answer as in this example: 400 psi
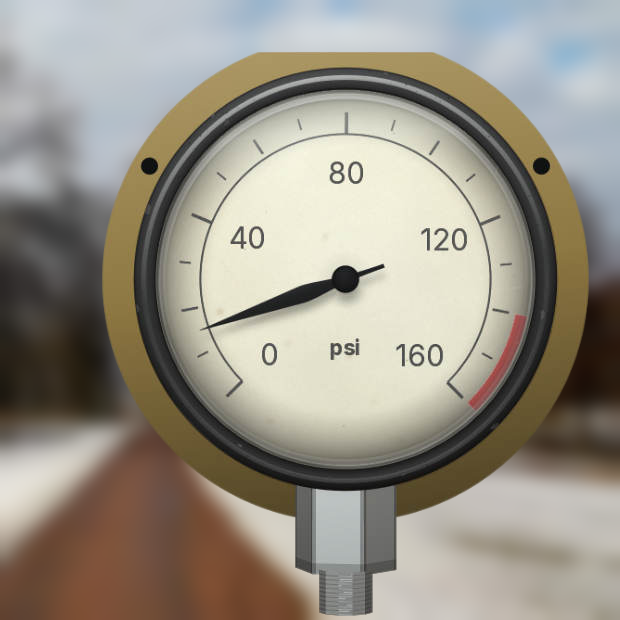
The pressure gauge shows 15 psi
